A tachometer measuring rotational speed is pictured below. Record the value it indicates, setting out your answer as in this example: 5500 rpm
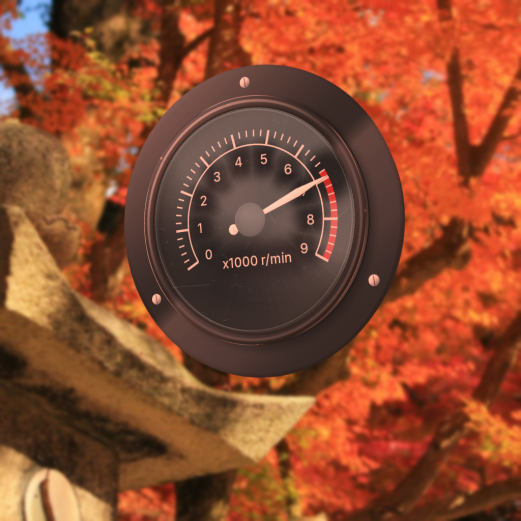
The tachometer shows 7000 rpm
